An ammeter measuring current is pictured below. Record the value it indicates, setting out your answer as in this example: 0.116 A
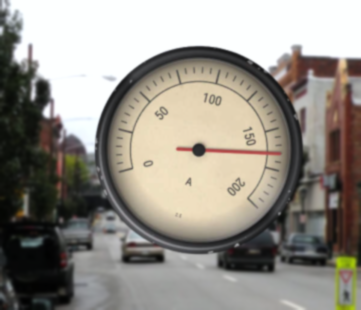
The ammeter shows 165 A
